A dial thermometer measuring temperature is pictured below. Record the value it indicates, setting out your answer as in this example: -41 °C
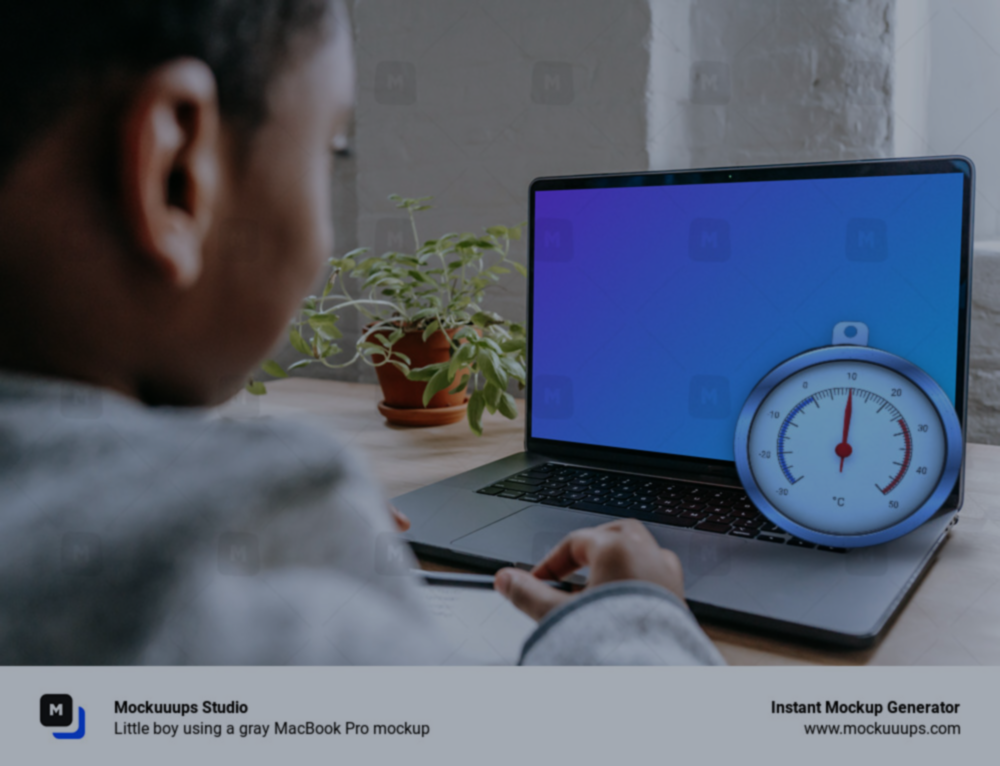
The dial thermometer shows 10 °C
